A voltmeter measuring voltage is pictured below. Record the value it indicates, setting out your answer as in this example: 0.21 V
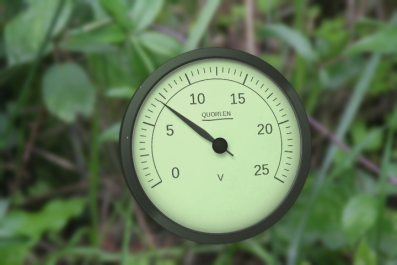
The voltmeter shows 7 V
